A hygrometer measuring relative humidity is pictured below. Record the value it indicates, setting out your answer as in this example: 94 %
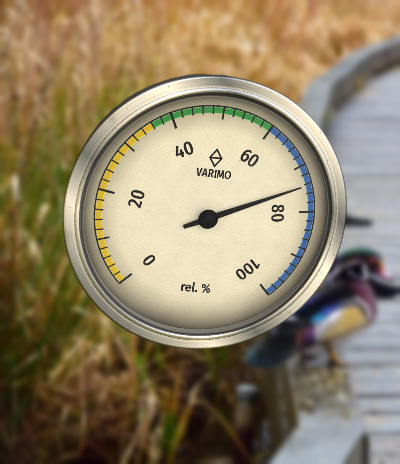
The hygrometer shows 74 %
